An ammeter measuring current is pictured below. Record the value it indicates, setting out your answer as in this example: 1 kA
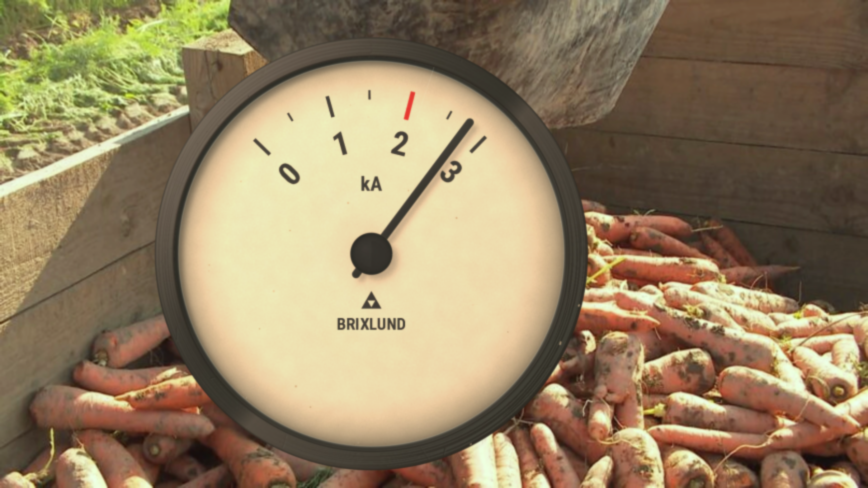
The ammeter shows 2.75 kA
